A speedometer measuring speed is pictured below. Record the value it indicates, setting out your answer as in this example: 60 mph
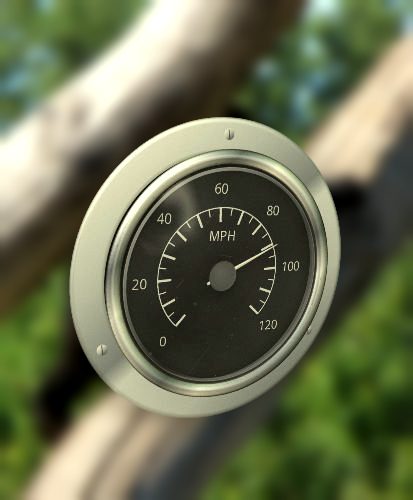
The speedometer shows 90 mph
